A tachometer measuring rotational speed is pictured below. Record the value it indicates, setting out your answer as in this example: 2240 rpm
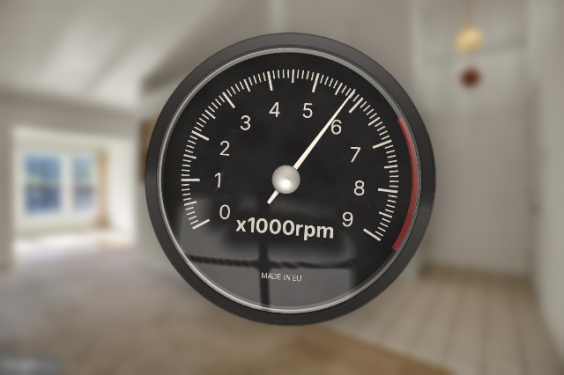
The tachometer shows 5800 rpm
